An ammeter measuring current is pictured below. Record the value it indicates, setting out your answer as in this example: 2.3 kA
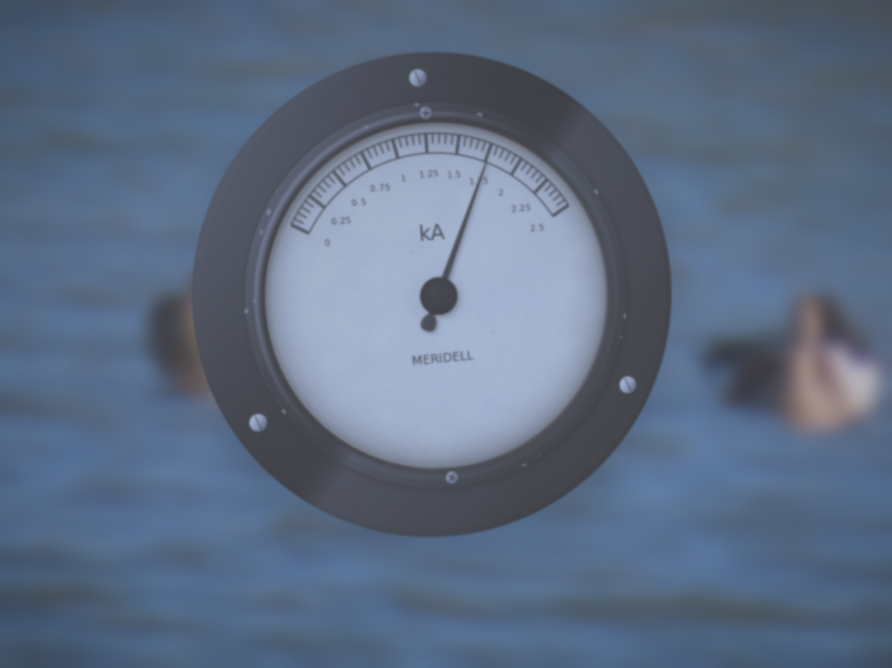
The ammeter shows 1.75 kA
